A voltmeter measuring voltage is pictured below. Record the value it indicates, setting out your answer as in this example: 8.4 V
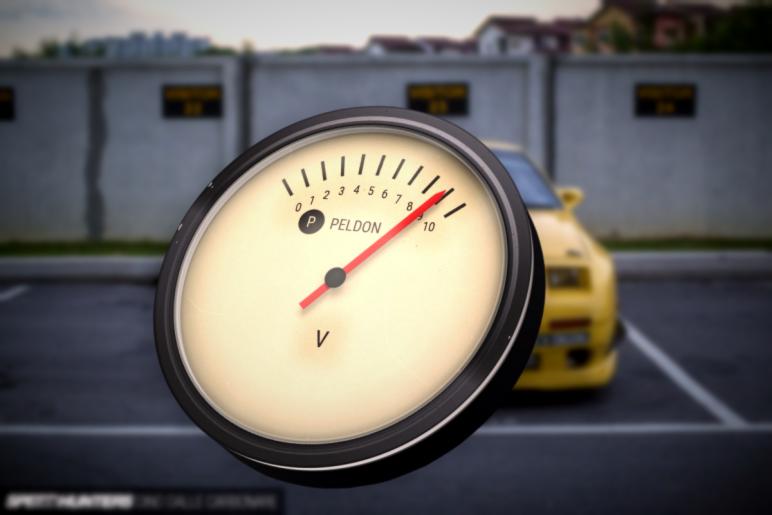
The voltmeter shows 9 V
